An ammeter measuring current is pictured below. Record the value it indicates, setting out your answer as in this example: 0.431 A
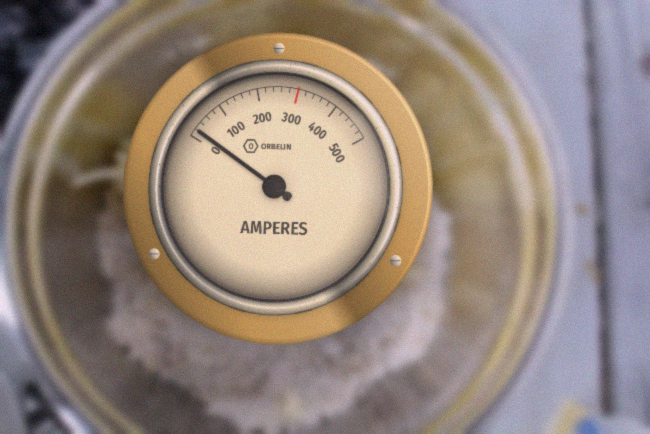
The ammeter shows 20 A
